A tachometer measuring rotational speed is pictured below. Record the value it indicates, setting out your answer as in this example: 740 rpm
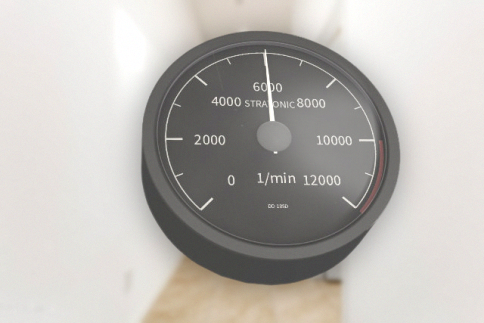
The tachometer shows 6000 rpm
